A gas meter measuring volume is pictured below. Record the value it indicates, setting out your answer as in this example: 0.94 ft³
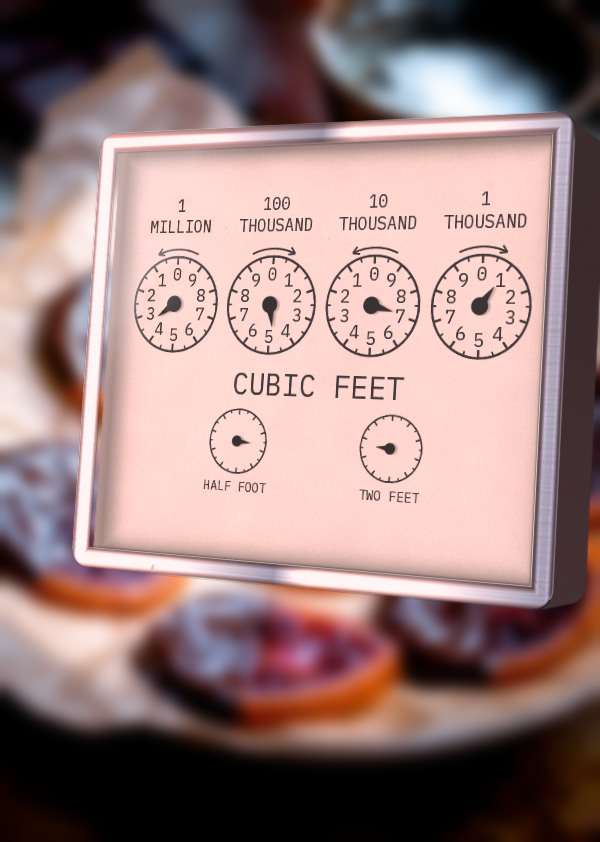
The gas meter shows 347100 ft³
